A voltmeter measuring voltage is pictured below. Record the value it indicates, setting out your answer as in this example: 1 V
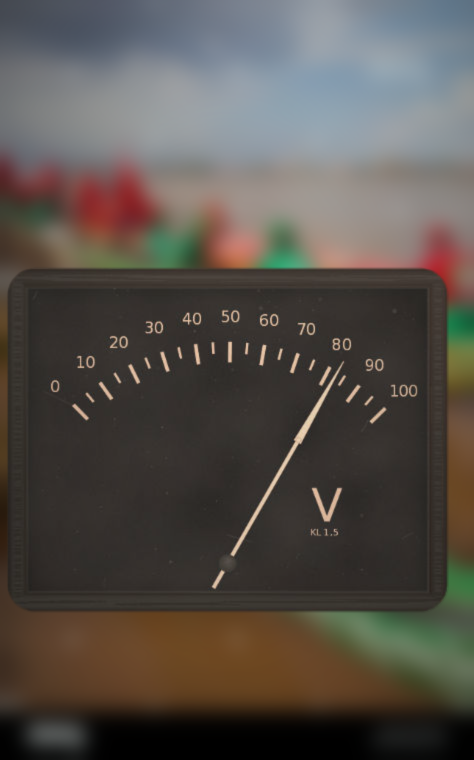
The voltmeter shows 82.5 V
